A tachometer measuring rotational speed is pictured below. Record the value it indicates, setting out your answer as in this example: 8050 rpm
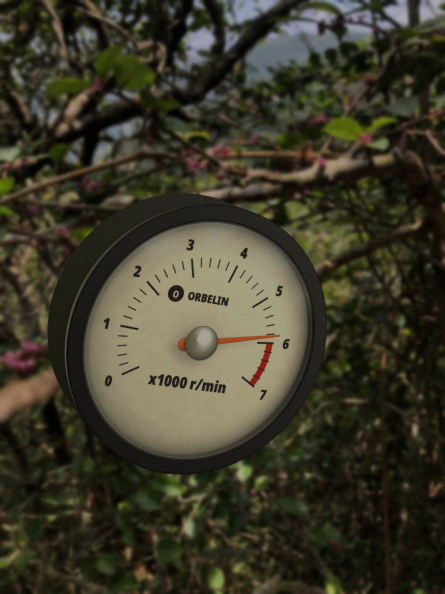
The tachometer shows 5800 rpm
